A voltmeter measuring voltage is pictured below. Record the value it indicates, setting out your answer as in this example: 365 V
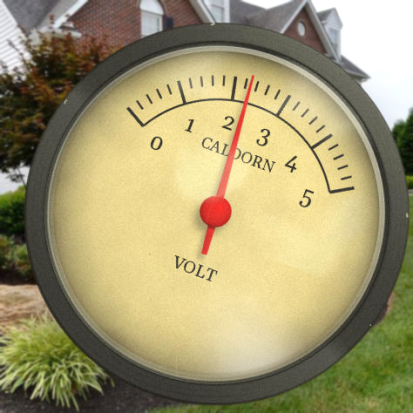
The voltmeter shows 2.3 V
